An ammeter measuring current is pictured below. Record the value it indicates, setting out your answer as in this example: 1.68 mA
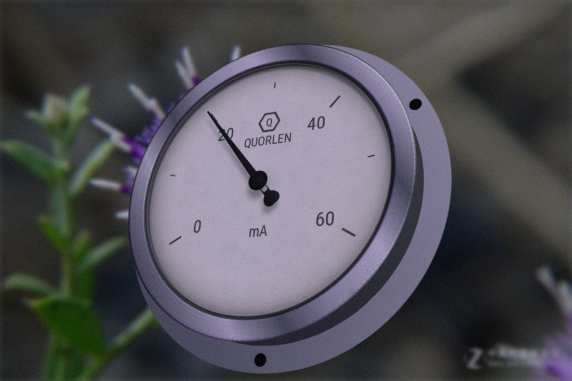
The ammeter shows 20 mA
